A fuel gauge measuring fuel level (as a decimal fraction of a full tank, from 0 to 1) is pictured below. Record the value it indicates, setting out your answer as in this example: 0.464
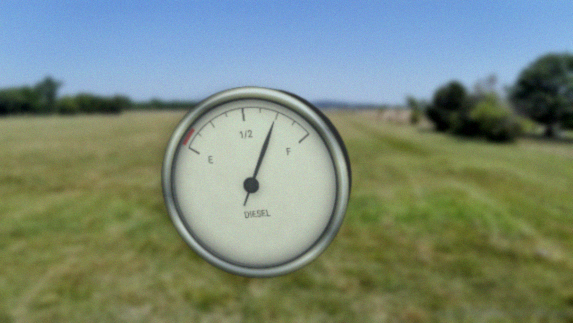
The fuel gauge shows 0.75
